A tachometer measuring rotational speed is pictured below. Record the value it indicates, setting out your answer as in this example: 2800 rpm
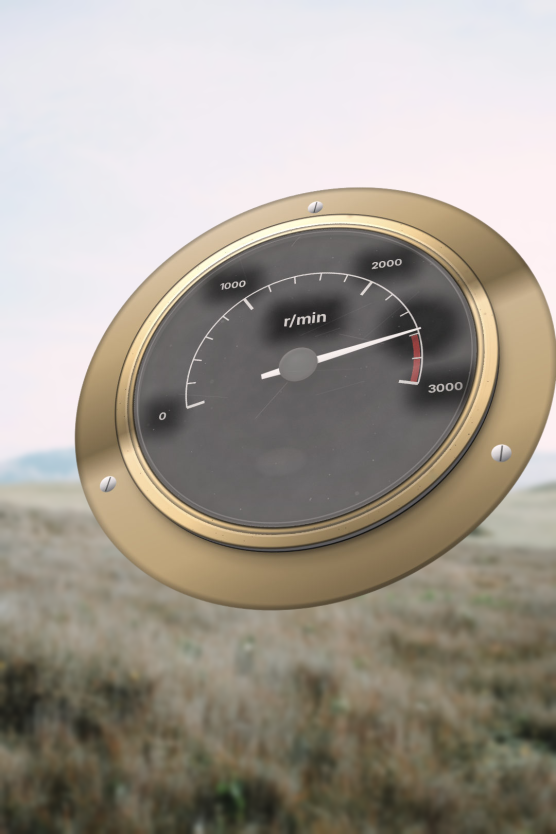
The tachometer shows 2600 rpm
